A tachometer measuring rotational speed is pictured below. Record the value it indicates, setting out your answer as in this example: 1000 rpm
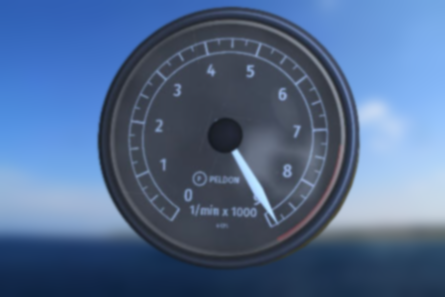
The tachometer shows 8875 rpm
